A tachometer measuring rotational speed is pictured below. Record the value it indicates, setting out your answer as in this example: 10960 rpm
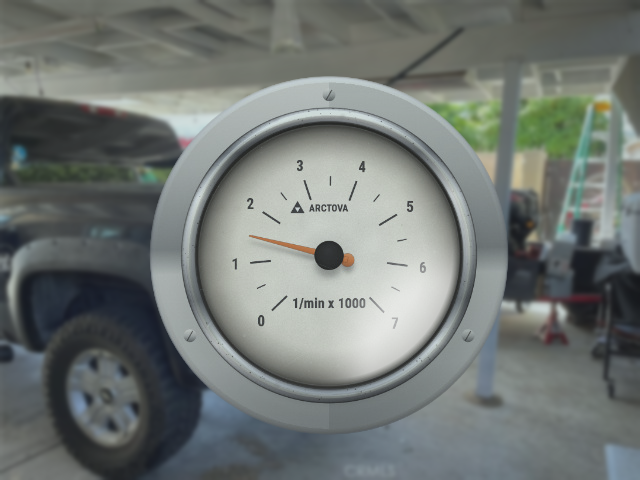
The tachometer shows 1500 rpm
